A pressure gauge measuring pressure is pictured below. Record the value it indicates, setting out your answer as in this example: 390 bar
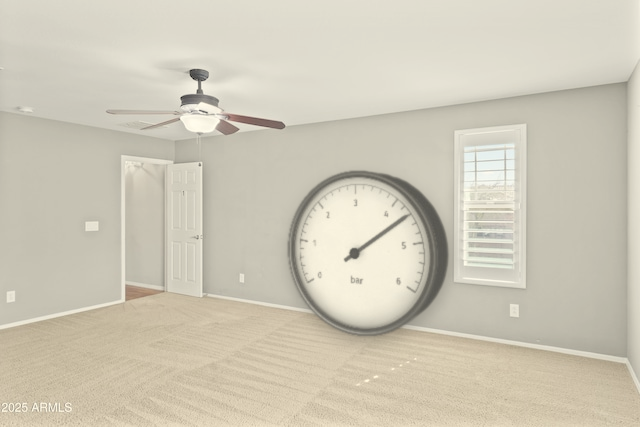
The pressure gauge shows 4.4 bar
